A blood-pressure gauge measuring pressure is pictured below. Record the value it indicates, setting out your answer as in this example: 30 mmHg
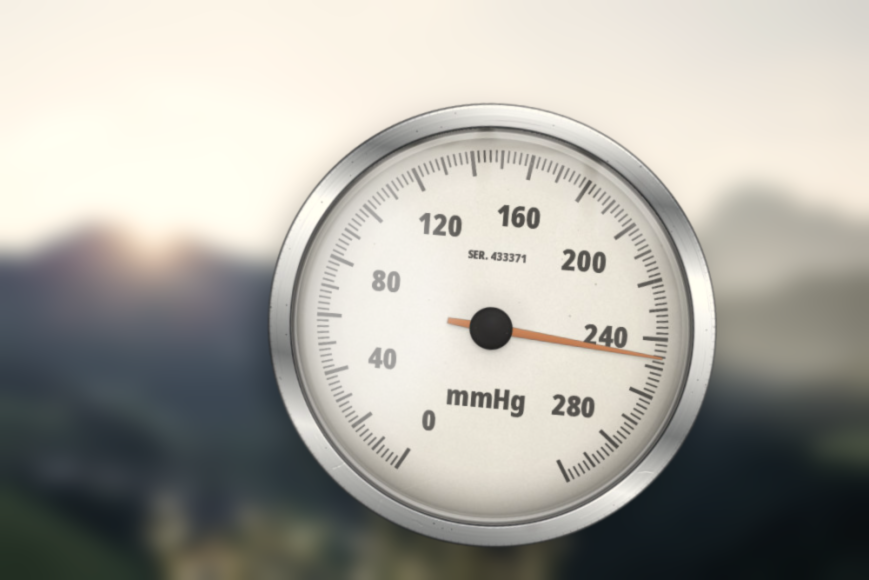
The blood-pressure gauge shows 246 mmHg
